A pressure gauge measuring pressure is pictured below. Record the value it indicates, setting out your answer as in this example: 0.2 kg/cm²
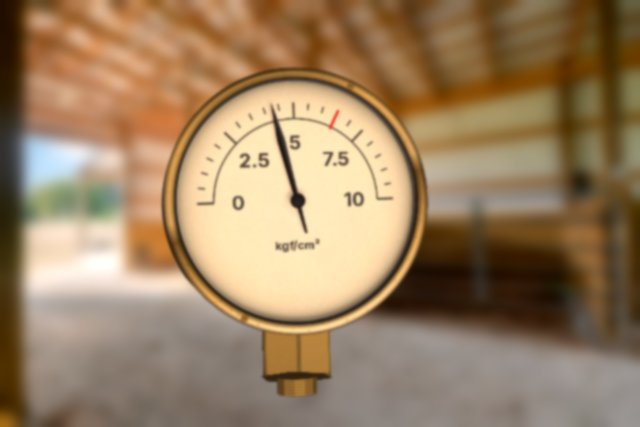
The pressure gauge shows 4.25 kg/cm²
